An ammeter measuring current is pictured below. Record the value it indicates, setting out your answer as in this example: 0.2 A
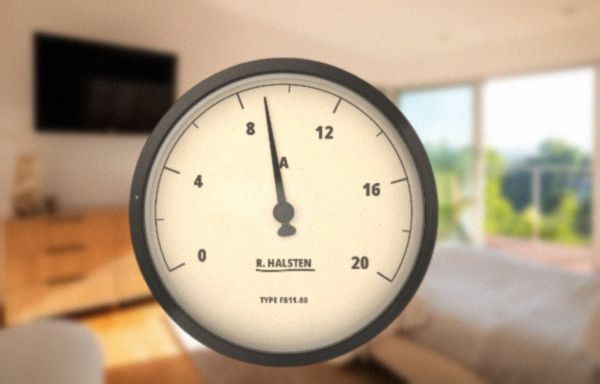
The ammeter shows 9 A
